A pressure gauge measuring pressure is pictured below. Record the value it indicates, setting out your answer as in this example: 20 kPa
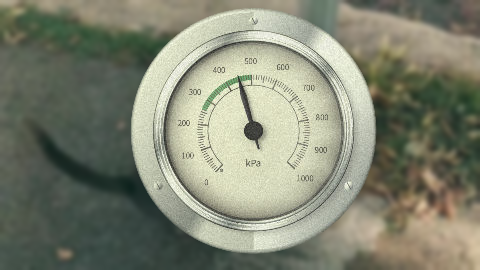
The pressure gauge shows 450 kPa
